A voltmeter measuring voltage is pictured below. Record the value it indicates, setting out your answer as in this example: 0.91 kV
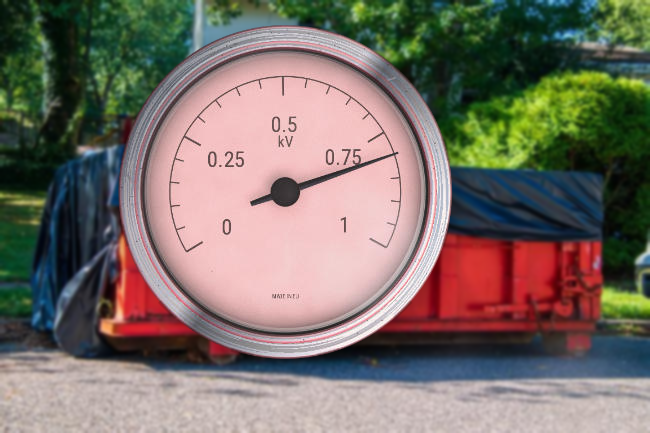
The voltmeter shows 0.8 kV
